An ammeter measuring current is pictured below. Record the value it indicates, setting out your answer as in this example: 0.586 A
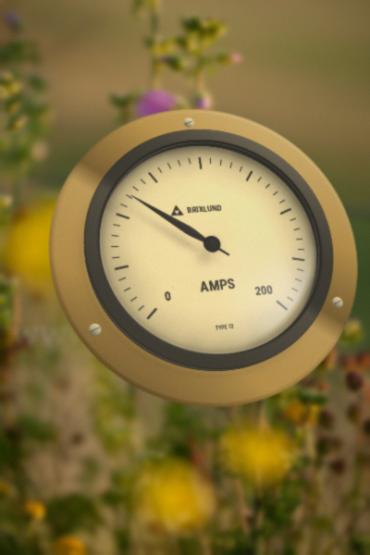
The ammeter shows 60 A
